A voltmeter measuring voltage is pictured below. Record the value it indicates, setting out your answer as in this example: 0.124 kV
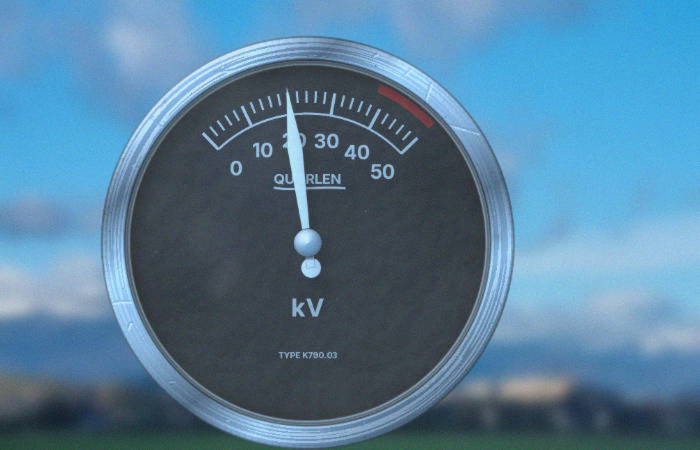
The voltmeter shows 20 kV
